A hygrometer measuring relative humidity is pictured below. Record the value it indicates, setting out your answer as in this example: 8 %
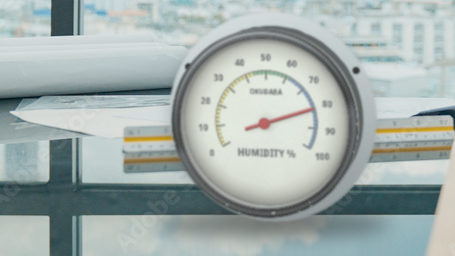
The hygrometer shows 80 %
